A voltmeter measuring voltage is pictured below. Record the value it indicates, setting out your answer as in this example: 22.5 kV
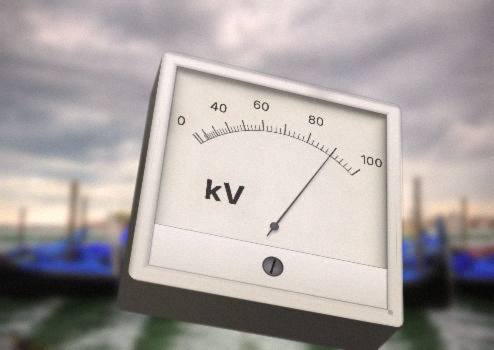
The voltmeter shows 90 kV
